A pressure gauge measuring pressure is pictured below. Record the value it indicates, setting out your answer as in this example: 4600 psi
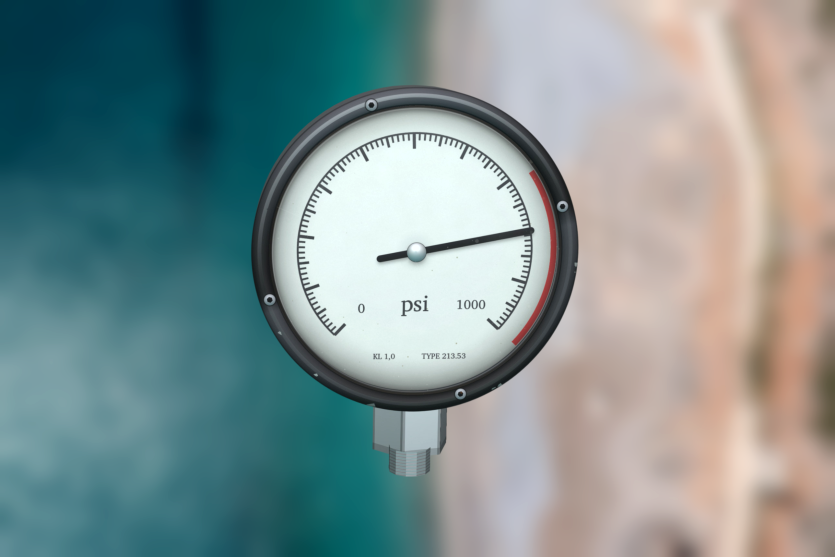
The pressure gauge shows 800 psi
